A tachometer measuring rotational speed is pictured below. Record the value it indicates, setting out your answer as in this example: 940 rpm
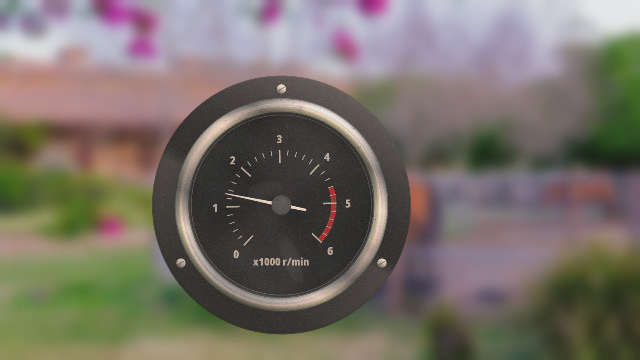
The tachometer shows 1300 rpm
